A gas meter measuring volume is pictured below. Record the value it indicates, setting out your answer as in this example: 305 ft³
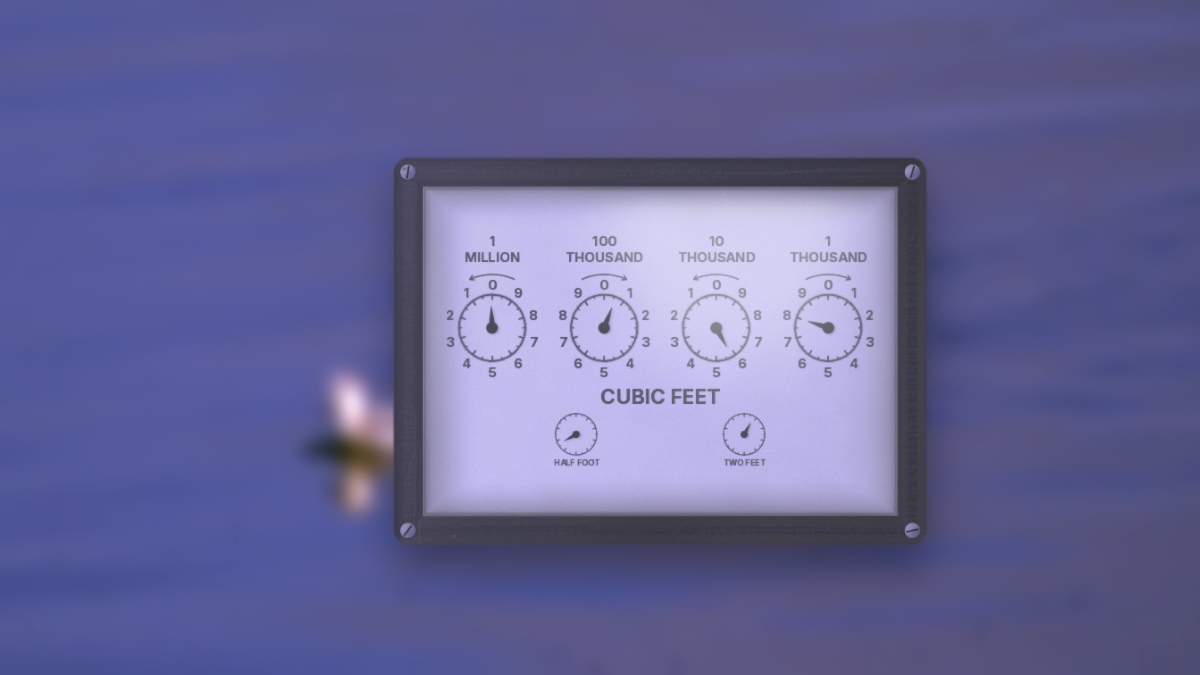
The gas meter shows 5800 ft³
